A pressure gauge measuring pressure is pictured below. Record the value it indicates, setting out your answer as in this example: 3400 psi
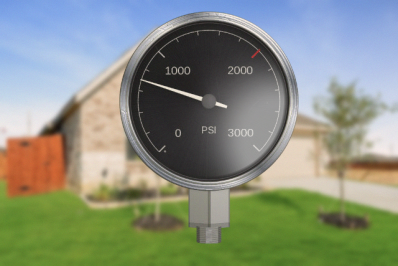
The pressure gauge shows 700 psi
